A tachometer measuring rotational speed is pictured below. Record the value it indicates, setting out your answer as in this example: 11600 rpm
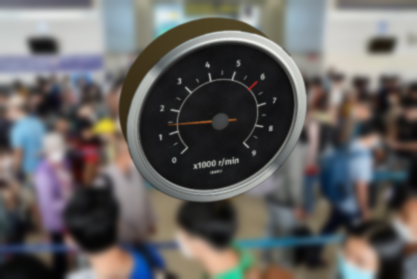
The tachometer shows 1500 rpm
